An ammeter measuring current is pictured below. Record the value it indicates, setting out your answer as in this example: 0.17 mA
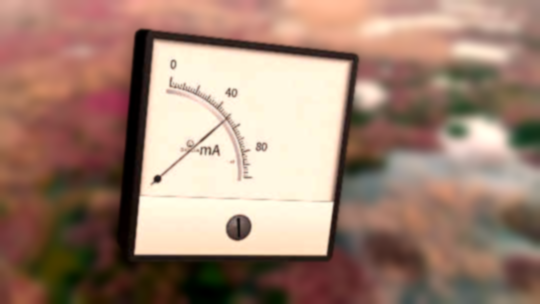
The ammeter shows 50 mA
